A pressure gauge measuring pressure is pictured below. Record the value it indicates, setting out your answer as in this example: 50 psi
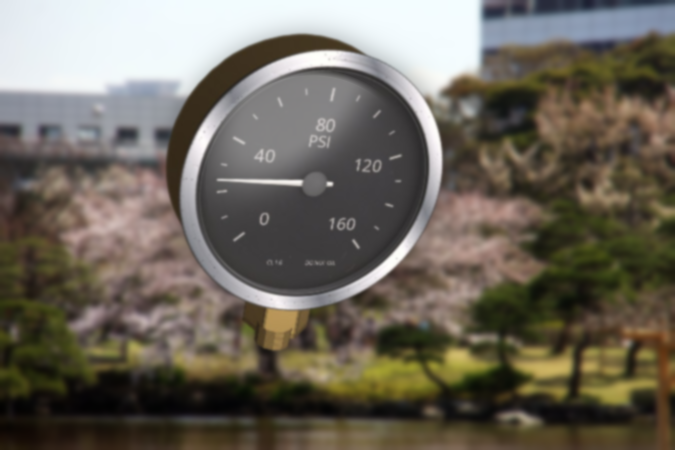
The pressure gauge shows 25 psi
